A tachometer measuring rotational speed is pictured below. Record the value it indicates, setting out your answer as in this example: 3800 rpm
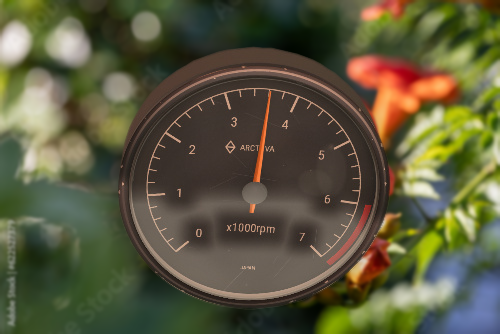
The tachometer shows 3600 rpm
